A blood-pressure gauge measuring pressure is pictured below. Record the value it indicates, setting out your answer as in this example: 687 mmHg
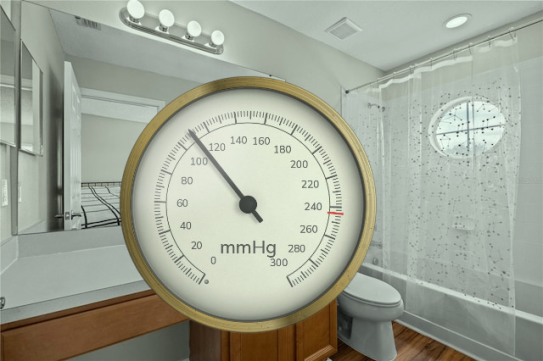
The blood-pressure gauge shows 110 mmHg
